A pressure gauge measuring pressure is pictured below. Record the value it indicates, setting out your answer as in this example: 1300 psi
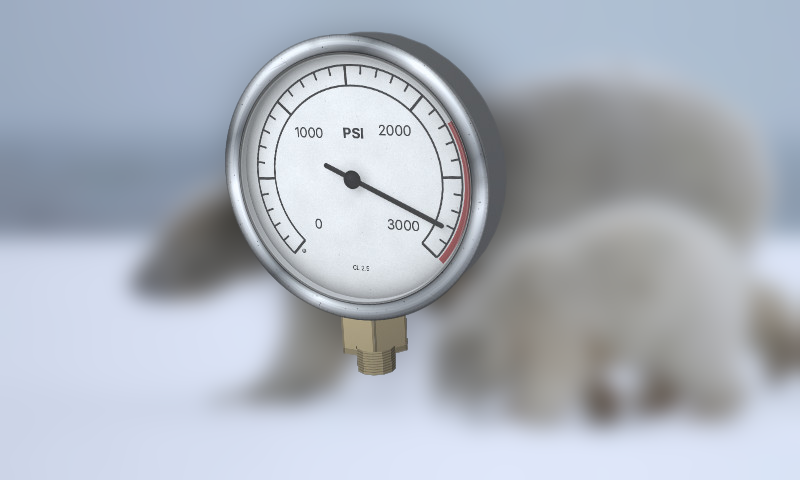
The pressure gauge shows 2800 psi
